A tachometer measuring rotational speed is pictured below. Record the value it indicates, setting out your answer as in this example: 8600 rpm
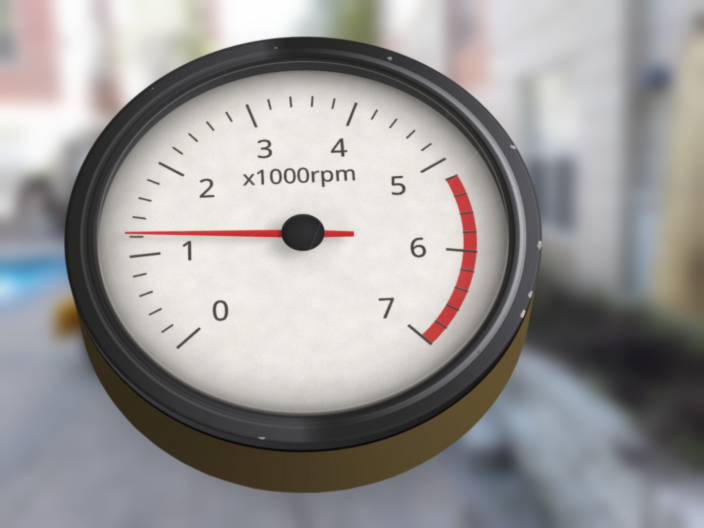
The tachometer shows 1200 rpm
